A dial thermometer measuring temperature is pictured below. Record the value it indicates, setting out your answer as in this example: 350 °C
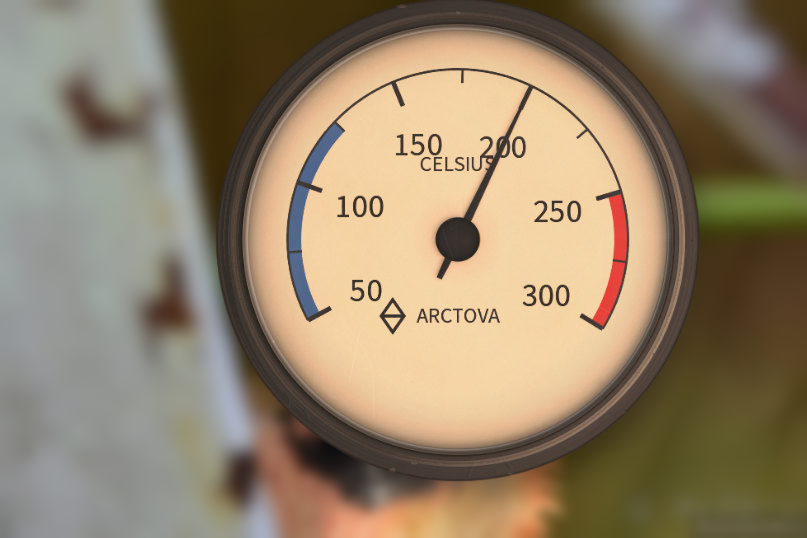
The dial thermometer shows 200 °C
